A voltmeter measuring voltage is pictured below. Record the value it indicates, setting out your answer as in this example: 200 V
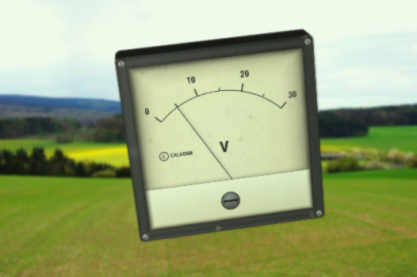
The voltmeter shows 5 V
